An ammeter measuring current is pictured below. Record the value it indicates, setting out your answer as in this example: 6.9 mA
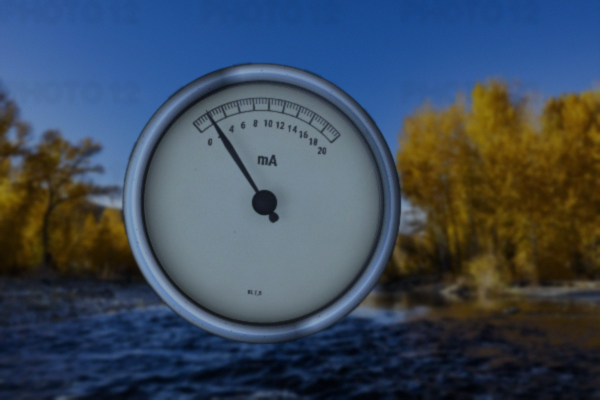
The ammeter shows 2 mA
